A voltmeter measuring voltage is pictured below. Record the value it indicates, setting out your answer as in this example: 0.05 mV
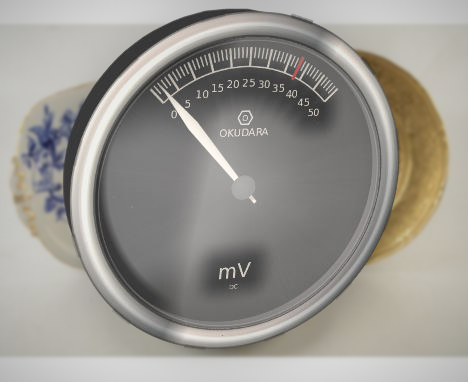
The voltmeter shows 2 mV
